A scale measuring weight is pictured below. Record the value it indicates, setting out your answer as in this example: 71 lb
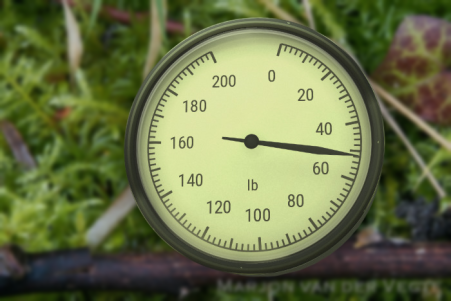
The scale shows 52 lb
